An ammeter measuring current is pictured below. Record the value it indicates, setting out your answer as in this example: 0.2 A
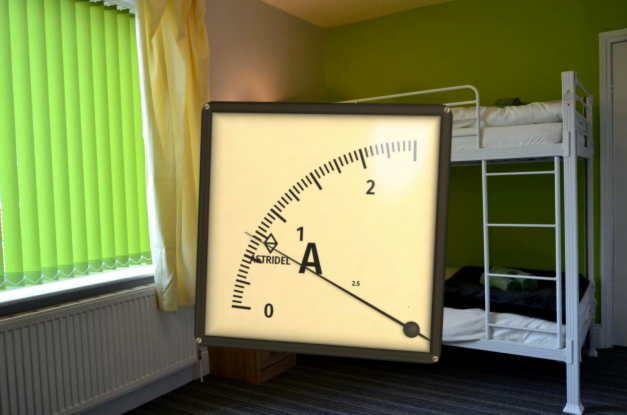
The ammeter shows 0.7 A
